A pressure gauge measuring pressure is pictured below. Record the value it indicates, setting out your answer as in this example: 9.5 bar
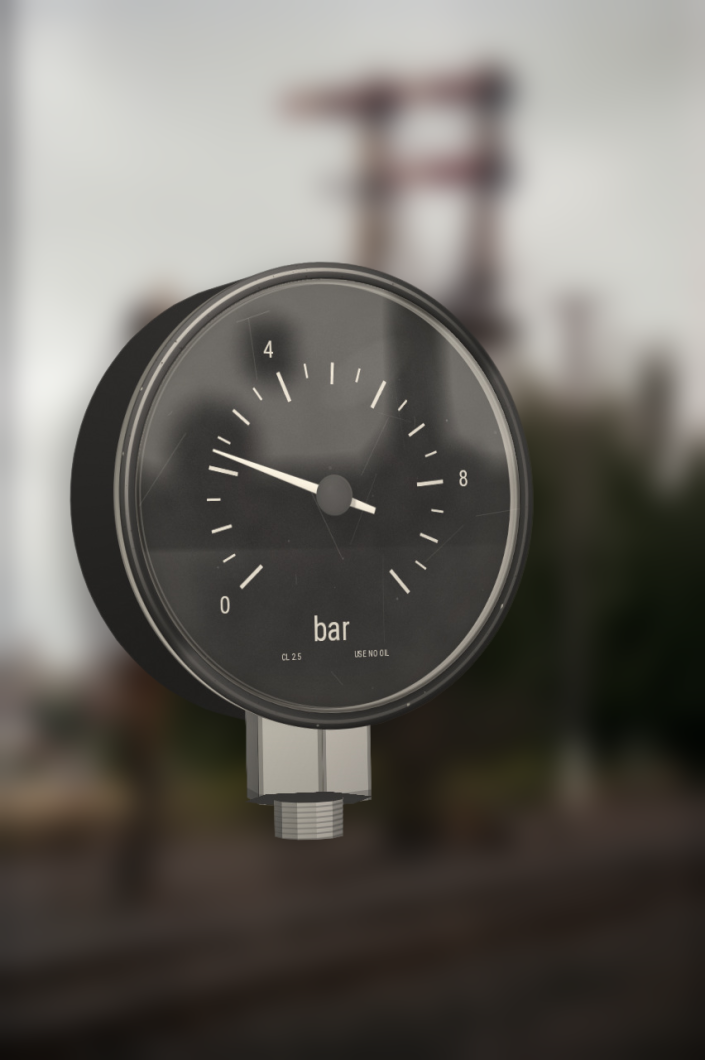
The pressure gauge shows 2.25 bar
